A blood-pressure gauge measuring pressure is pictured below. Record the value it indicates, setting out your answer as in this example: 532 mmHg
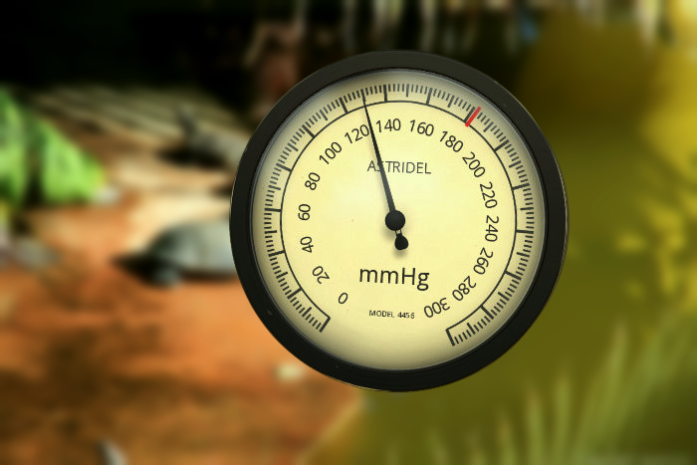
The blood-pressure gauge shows 130 mmHg
